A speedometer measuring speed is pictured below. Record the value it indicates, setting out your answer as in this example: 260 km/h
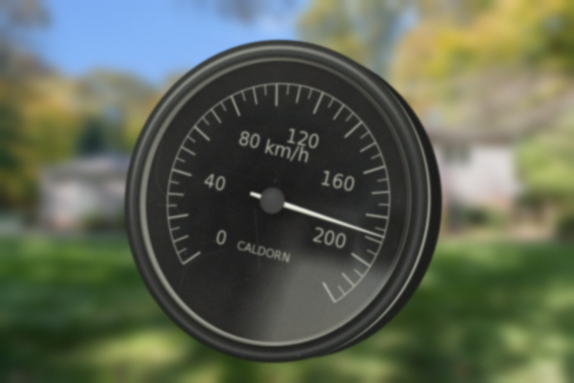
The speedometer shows 187.5 km/h
